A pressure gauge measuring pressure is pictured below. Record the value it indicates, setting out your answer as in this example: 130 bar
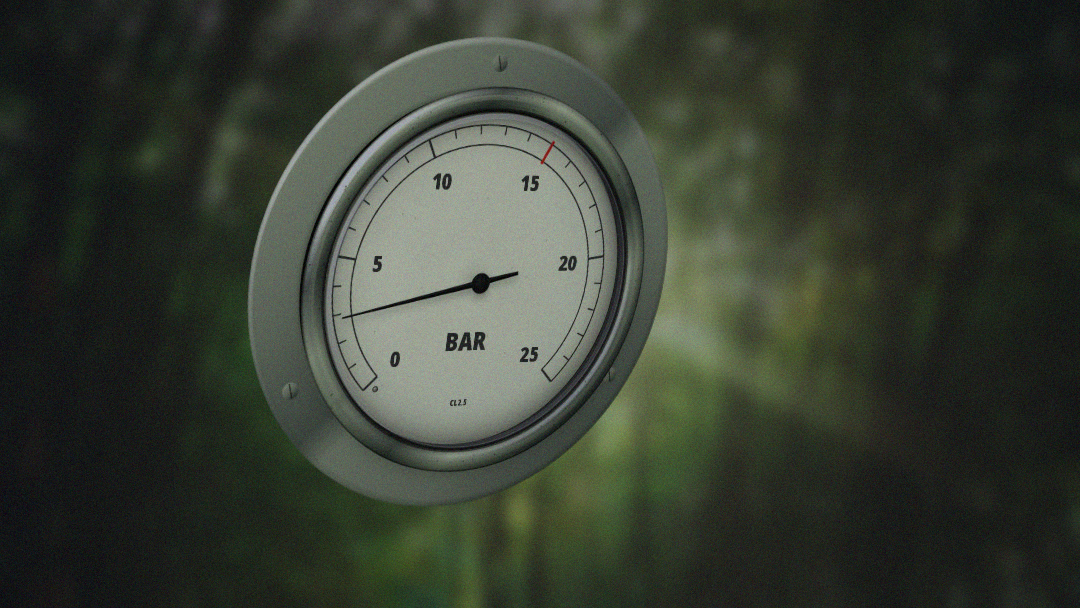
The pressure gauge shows 3 bar
